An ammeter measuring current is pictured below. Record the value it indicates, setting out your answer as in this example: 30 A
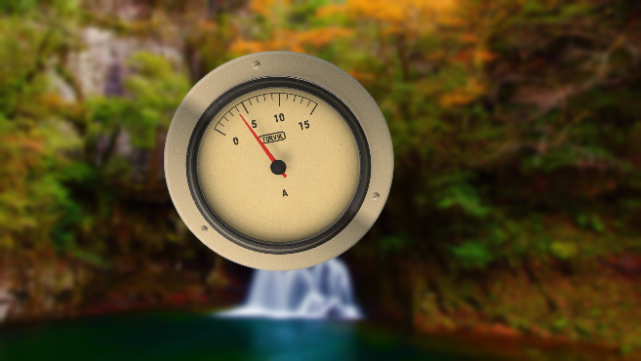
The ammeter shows 4 A
